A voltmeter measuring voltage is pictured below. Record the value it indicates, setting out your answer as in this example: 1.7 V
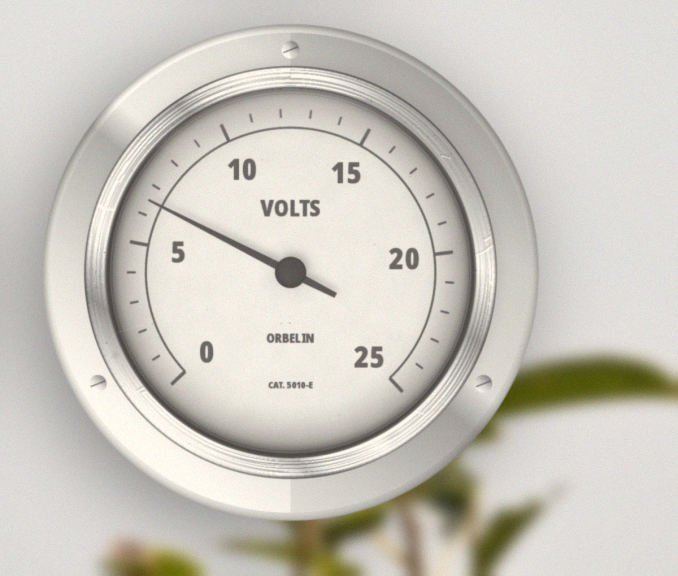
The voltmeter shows 6.5 V
